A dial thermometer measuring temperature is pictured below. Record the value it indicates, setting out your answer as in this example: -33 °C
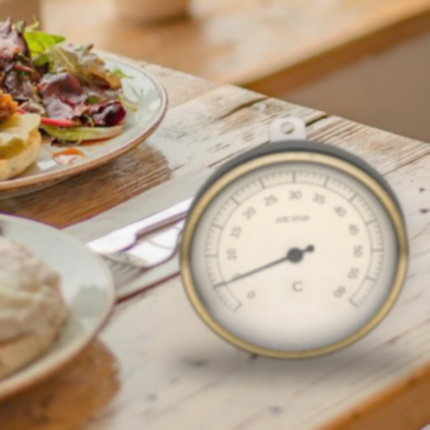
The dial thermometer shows 5 °C
